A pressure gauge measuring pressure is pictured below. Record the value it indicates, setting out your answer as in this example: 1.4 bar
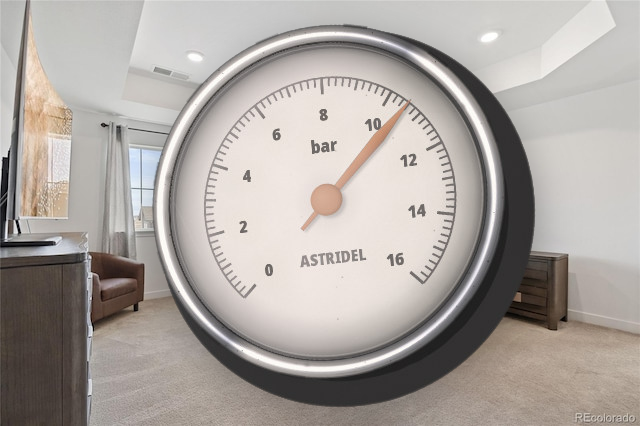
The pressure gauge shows 10.6 bar
